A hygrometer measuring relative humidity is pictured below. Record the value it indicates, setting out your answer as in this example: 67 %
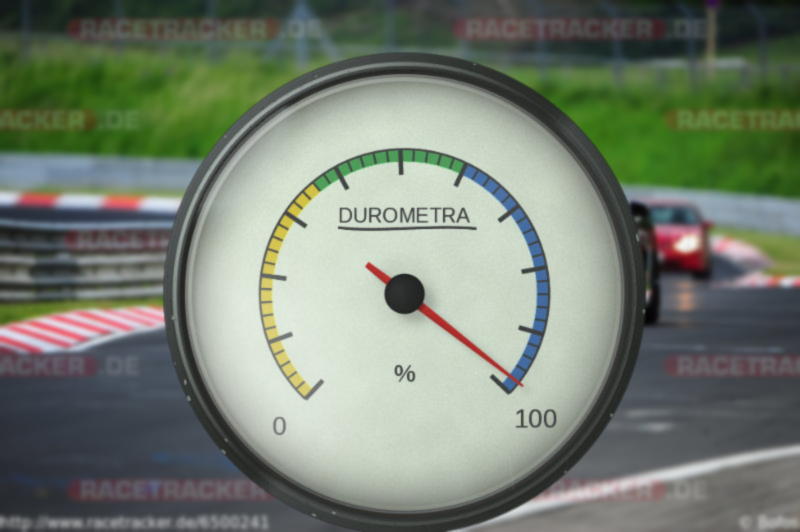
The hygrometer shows 98 %
